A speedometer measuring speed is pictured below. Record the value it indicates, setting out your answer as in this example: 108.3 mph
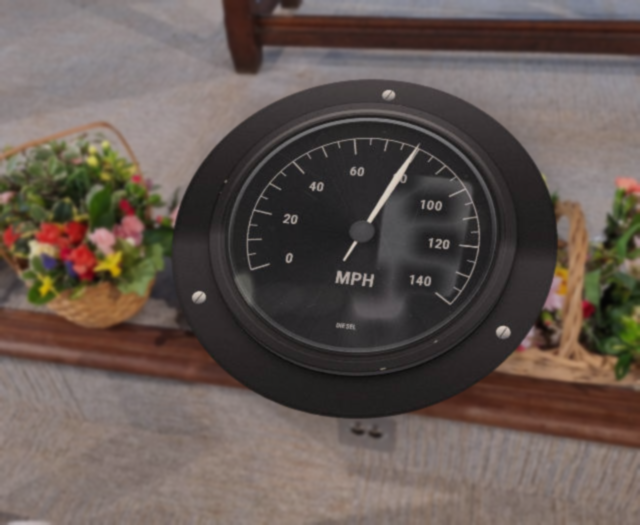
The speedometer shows 80 mph
